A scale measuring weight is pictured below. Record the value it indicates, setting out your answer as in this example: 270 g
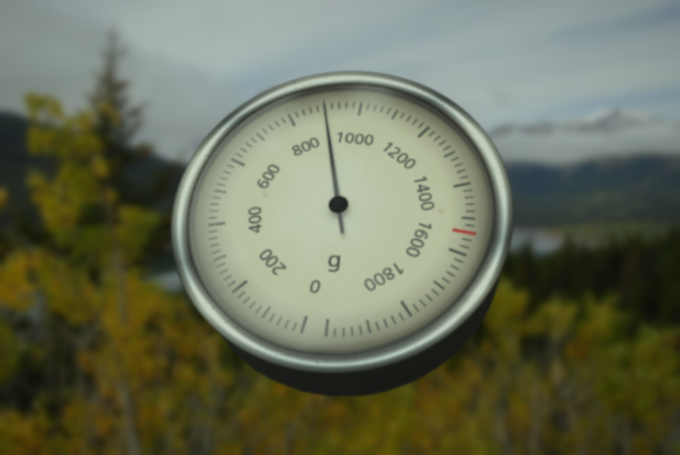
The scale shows 900 g
